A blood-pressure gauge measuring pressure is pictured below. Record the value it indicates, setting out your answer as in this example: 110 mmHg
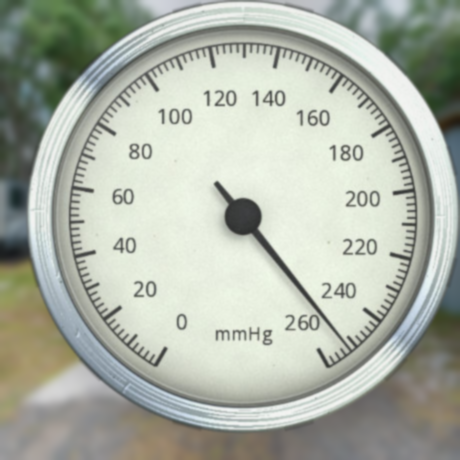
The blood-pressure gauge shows 252 mmHg
